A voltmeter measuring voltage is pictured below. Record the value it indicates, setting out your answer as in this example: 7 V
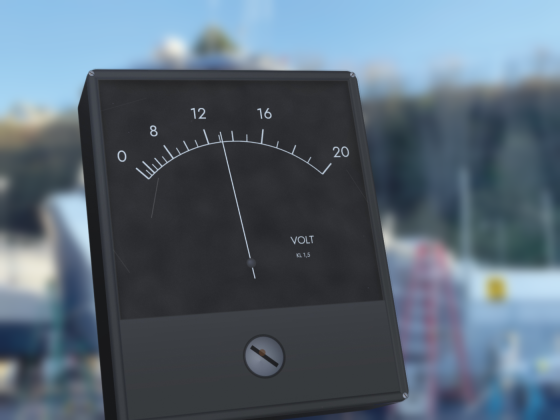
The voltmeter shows 13 V
